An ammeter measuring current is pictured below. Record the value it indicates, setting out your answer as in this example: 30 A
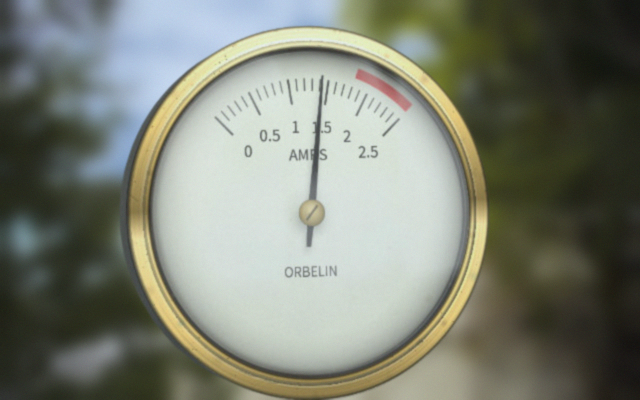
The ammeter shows 1.4 A
